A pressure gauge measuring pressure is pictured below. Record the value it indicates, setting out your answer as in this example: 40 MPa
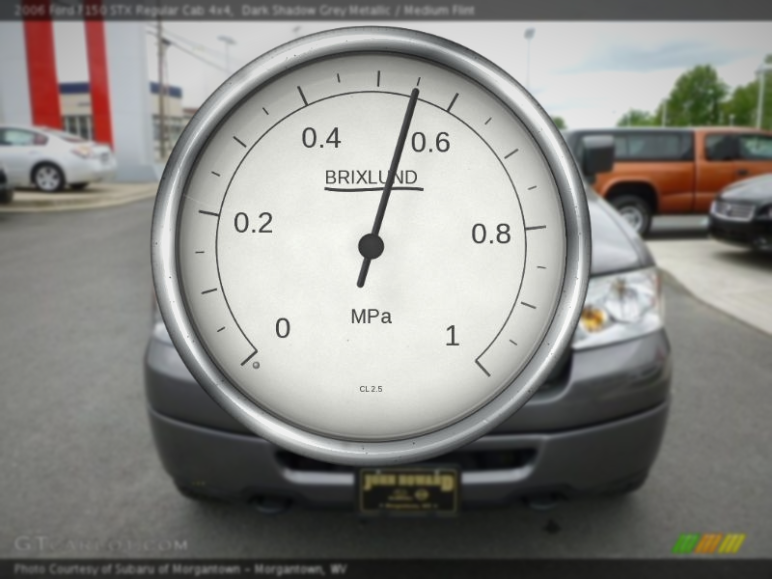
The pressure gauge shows 0.55 MPa
